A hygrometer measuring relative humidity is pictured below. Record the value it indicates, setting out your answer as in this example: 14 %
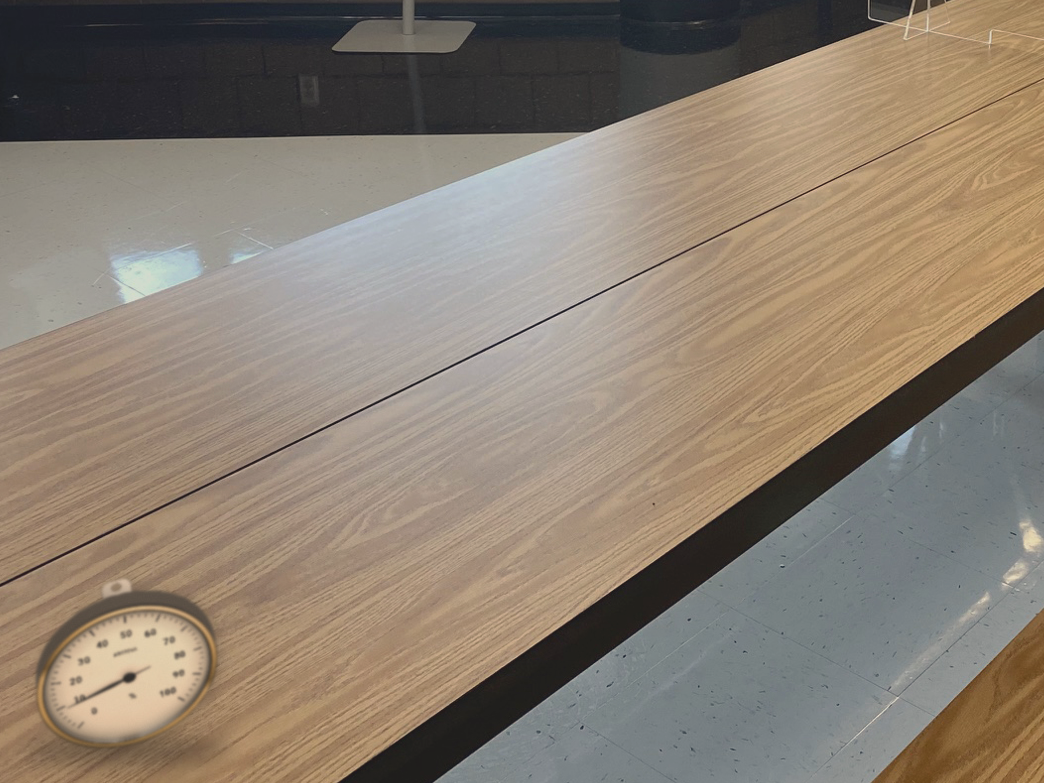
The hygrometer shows 10 %
